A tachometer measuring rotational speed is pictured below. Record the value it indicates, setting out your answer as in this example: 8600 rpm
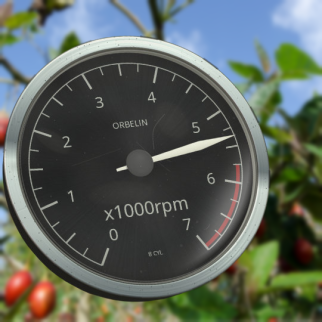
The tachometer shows 5375 rpm
